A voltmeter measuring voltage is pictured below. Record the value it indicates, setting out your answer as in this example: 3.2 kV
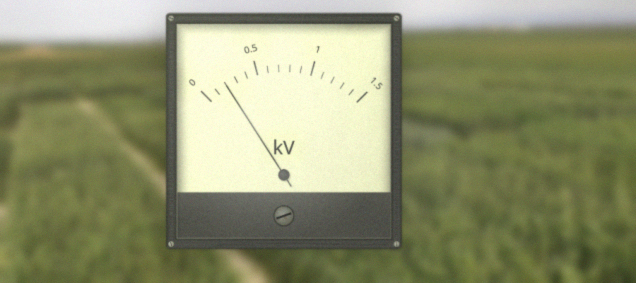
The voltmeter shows 0.2 kV
